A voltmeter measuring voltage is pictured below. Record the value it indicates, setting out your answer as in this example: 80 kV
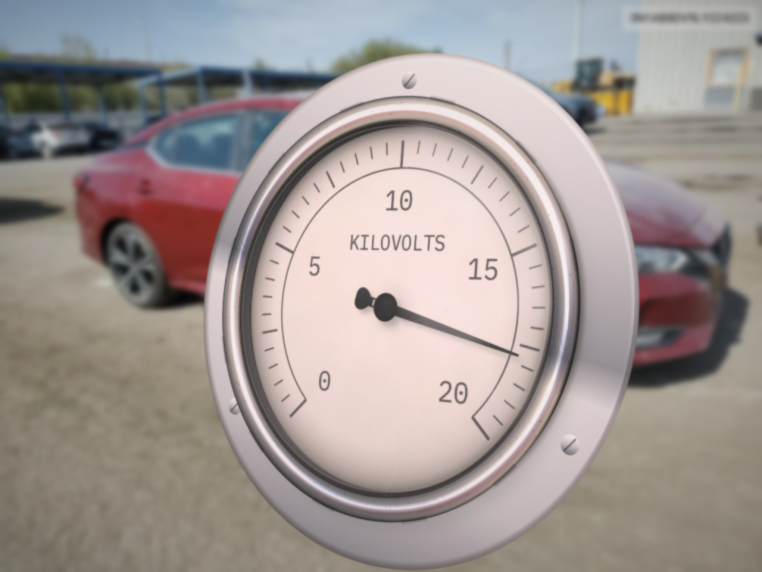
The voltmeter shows 17.75 kV
